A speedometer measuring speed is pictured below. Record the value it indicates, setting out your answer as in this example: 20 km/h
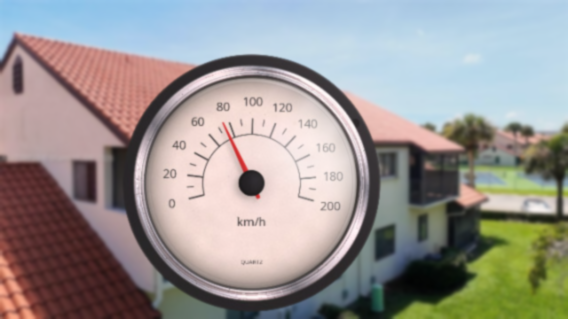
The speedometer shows 75 km/h
